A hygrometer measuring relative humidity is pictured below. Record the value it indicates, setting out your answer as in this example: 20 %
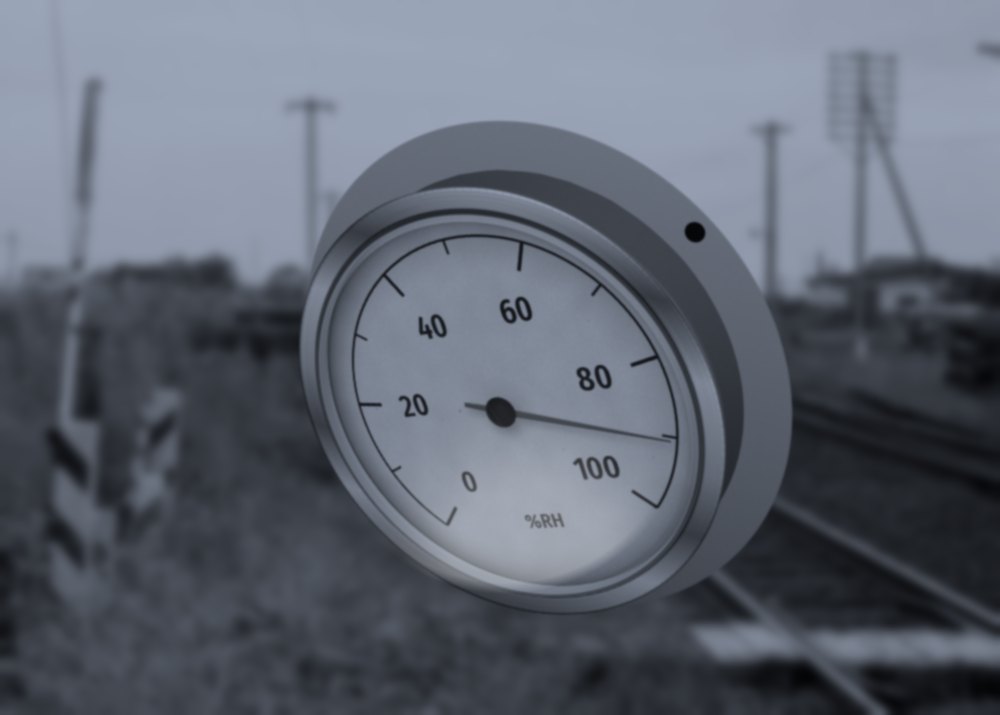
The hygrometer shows 90 %
